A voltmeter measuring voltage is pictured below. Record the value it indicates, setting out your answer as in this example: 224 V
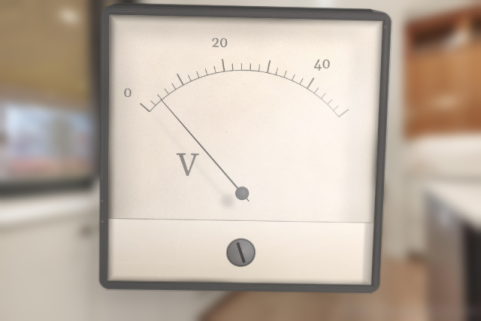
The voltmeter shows 4 V
